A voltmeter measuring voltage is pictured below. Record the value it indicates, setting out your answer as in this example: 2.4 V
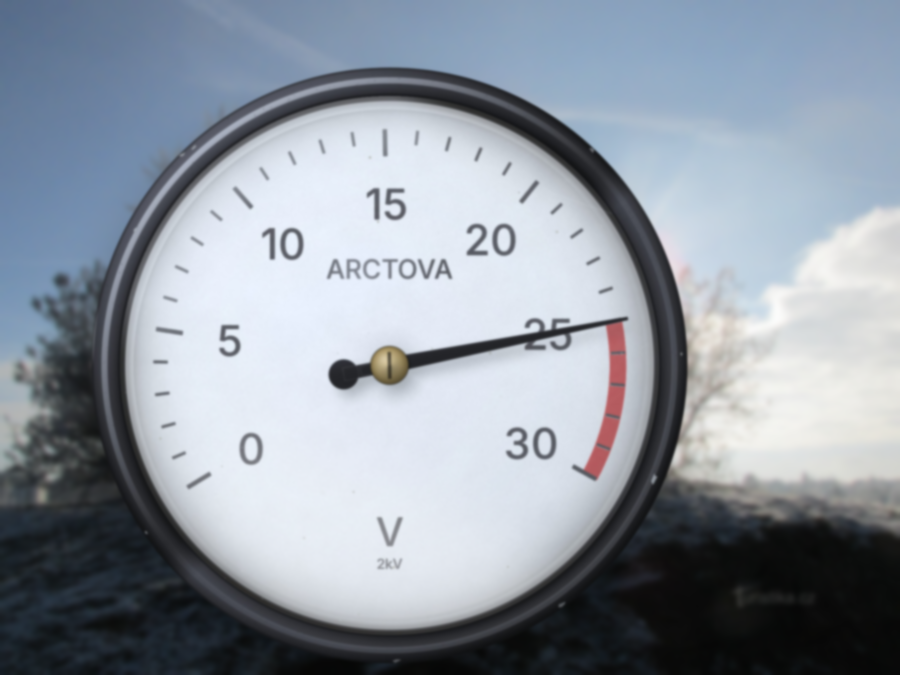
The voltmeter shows 25 V
